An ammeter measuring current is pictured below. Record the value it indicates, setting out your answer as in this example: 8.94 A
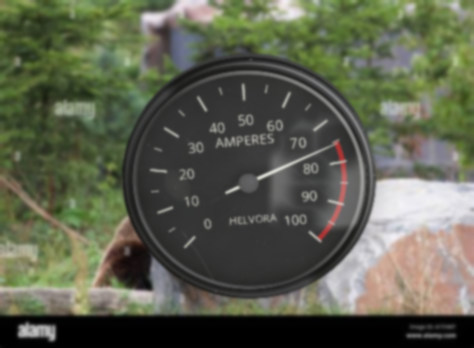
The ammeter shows 75 A
